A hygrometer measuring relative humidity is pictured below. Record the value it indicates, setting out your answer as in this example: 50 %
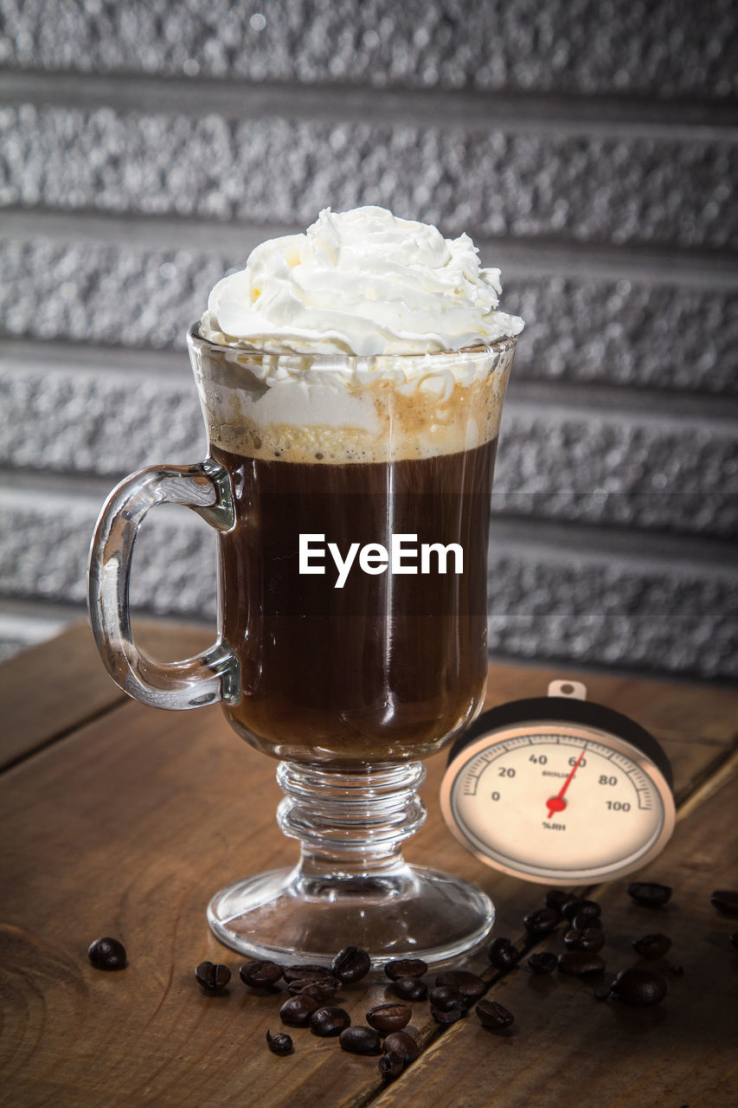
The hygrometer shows 60 %
